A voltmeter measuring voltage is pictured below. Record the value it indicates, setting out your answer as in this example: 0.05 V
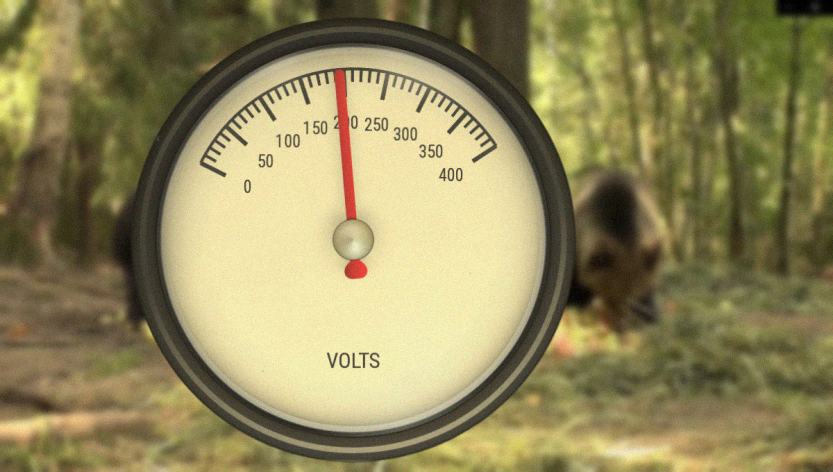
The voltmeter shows 195 V
